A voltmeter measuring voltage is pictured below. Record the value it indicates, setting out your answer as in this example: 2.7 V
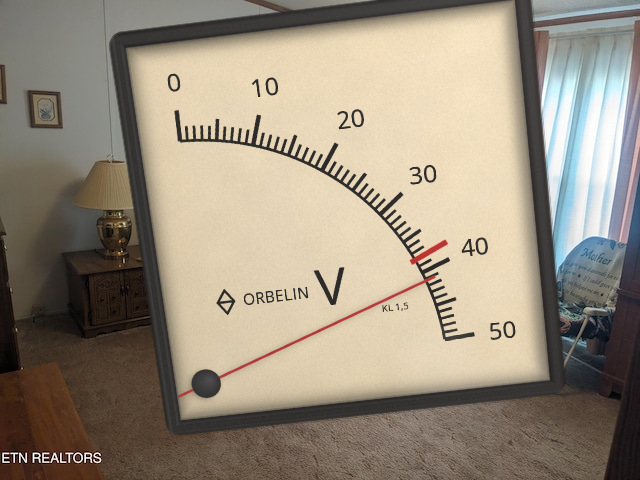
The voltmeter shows 41 V
